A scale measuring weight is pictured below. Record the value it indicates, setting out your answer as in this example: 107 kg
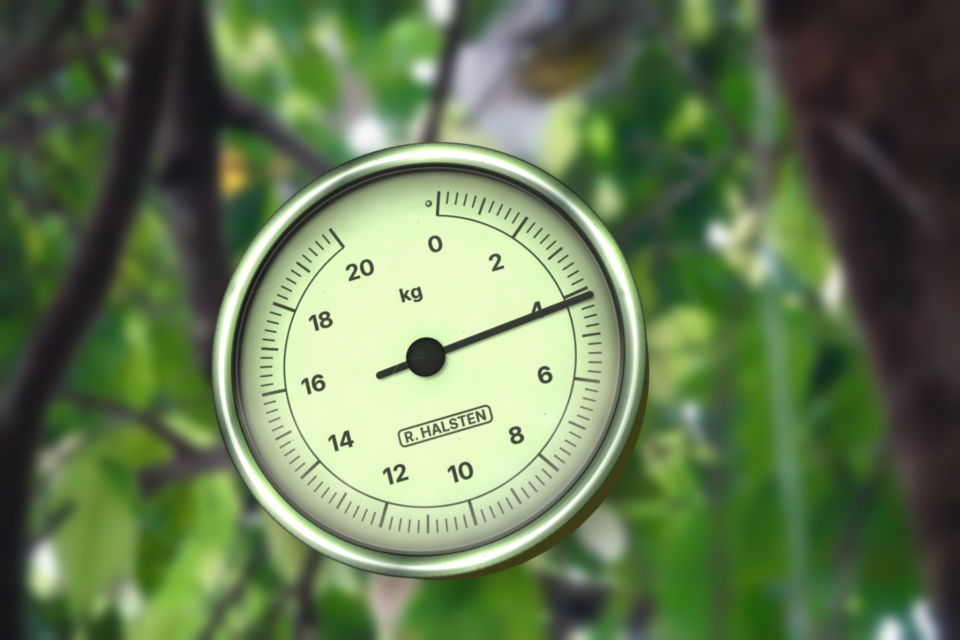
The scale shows 4.2 kg
